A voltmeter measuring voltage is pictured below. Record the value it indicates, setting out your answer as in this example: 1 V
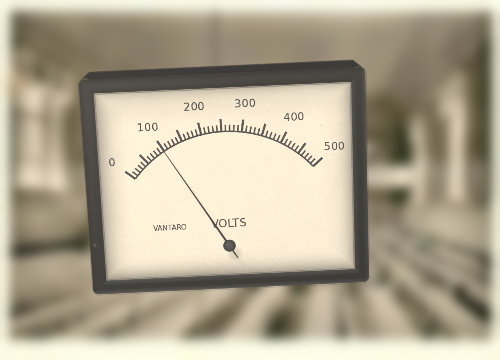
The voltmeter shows 100 V
